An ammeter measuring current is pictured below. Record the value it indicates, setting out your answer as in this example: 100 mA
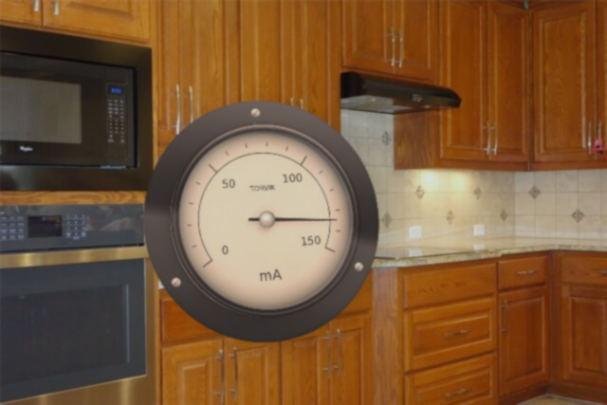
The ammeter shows 135 mA
